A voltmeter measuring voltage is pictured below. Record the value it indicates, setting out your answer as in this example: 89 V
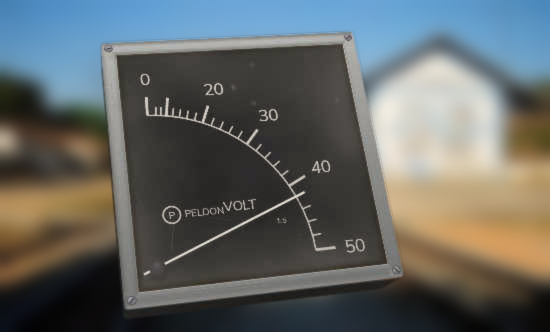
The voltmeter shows 42 V
